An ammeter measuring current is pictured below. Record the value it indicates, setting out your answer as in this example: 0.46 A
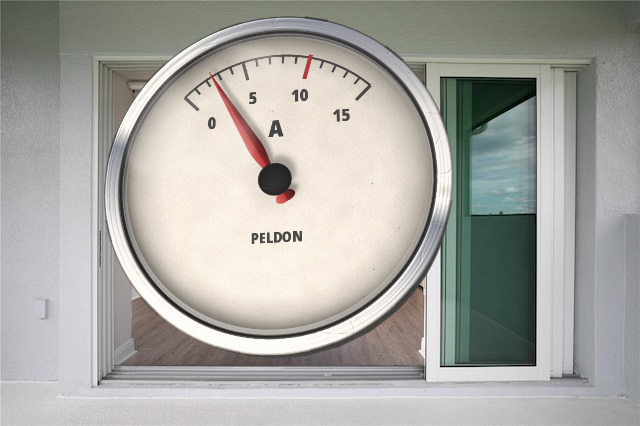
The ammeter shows 2.5 A
